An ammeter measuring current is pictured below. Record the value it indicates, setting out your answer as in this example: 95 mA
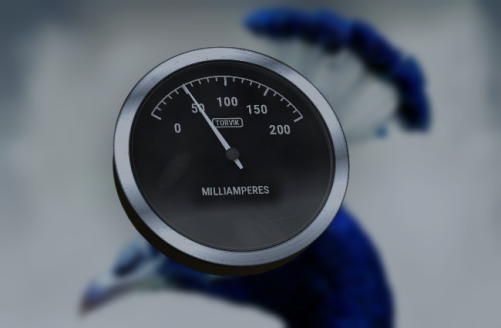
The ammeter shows 50 mA
